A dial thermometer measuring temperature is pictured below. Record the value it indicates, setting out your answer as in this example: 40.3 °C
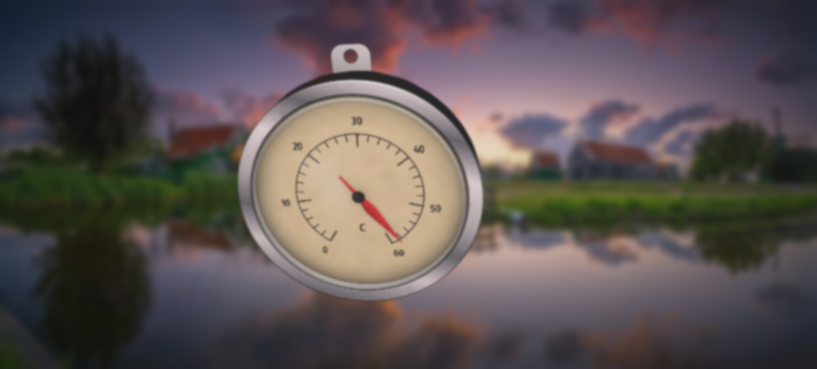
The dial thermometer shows 58 °C
